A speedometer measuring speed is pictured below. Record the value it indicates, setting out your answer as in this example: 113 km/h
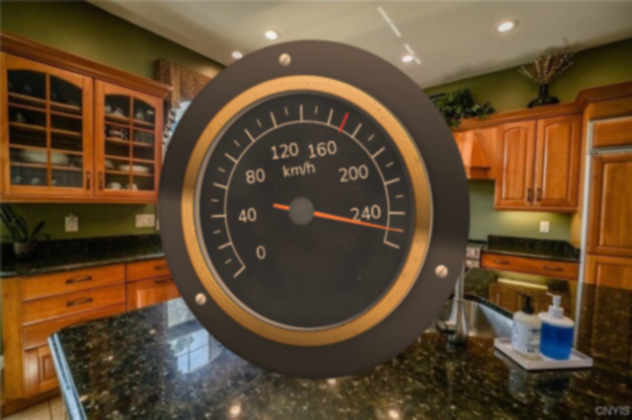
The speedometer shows 250 km/h
